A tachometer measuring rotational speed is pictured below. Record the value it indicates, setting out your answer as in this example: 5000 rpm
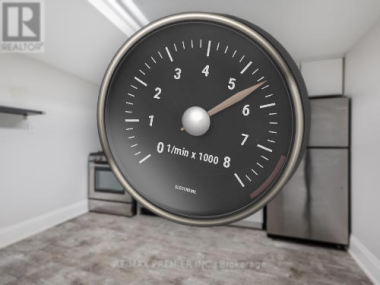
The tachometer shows 5500 rpm
